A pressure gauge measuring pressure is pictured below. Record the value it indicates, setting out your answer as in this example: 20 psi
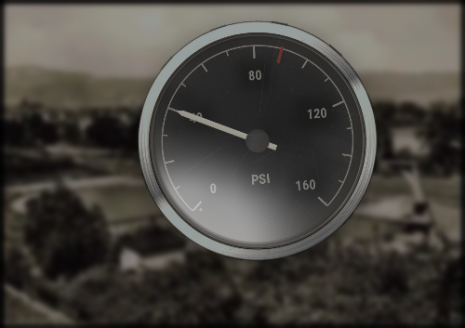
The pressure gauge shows 40 psi
